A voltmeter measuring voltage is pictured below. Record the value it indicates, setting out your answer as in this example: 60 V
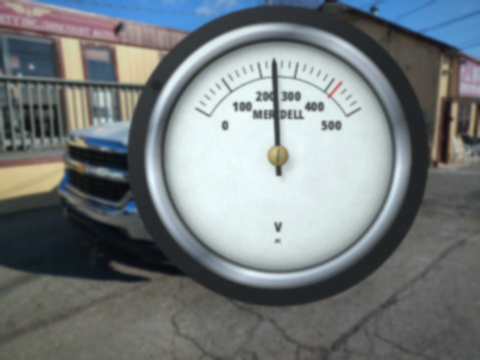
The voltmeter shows 240 V
